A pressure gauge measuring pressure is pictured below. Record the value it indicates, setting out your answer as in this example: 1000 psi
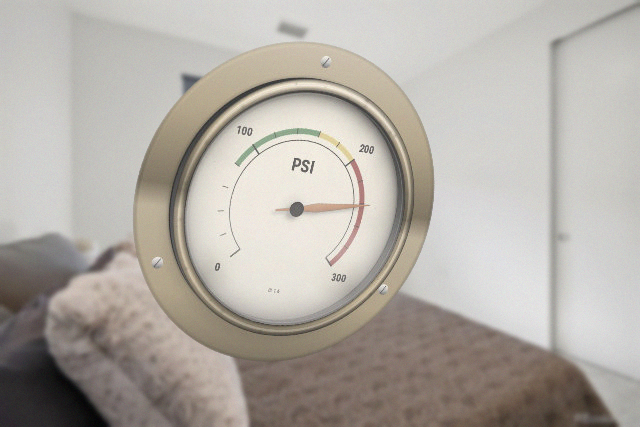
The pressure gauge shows 240 psi
